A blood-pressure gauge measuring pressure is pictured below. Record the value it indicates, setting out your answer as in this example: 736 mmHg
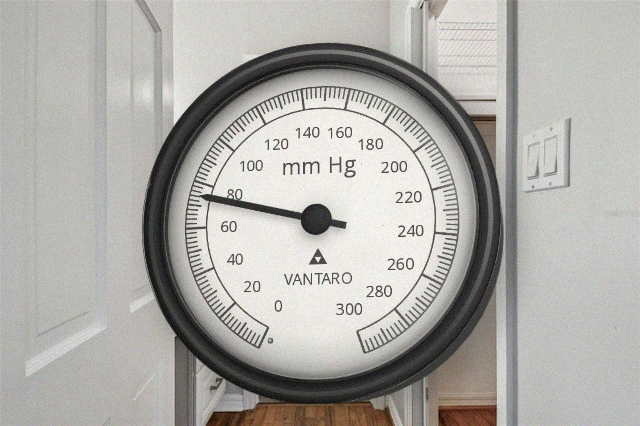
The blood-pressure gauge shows 74 mmHg
